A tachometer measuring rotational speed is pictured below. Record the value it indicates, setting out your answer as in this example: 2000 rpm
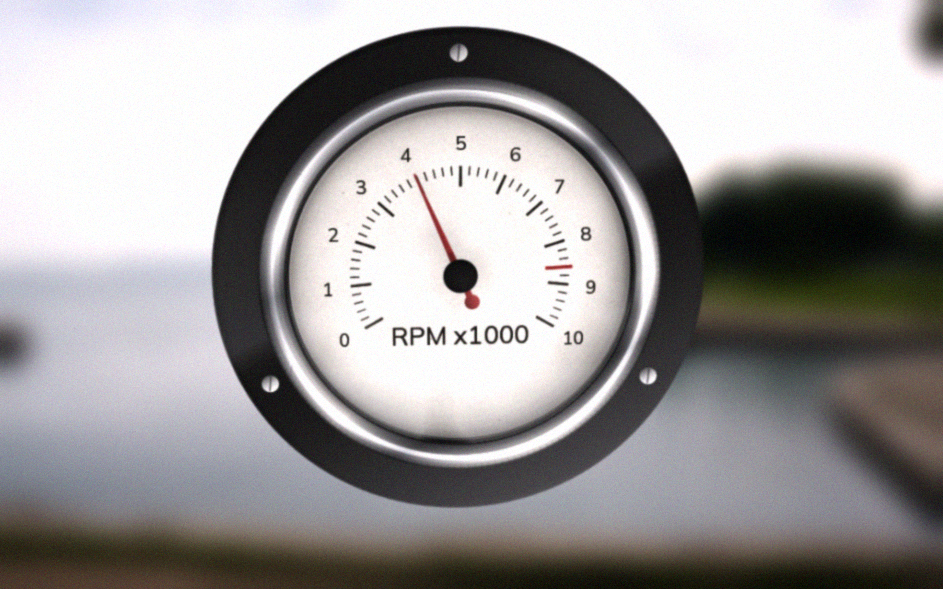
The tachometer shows 4000 rpm
